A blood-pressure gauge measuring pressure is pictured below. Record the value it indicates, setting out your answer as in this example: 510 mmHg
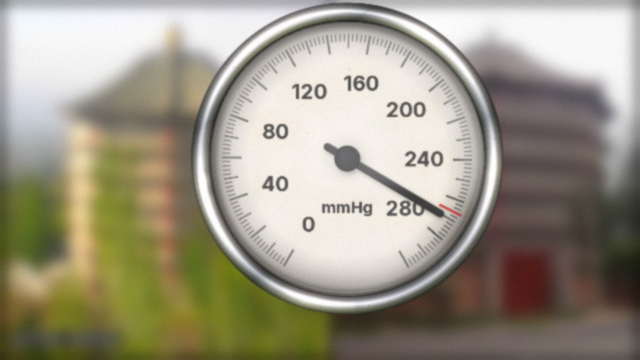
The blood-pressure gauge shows 270 mmHg
